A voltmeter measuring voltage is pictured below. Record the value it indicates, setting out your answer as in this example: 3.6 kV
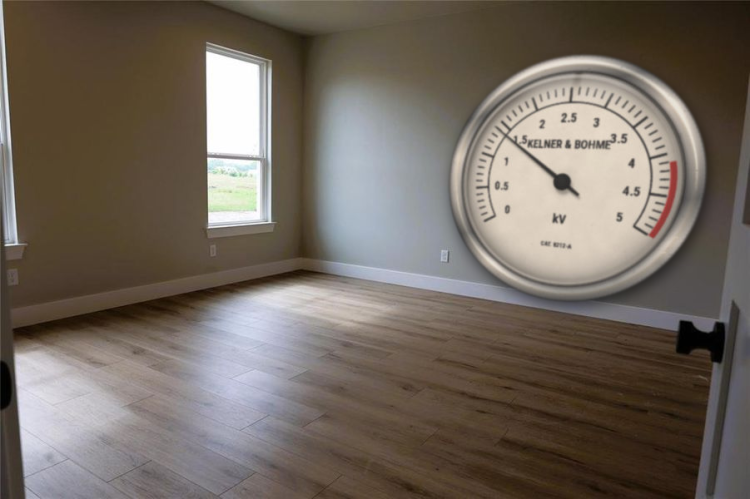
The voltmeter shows 1.4 kV
